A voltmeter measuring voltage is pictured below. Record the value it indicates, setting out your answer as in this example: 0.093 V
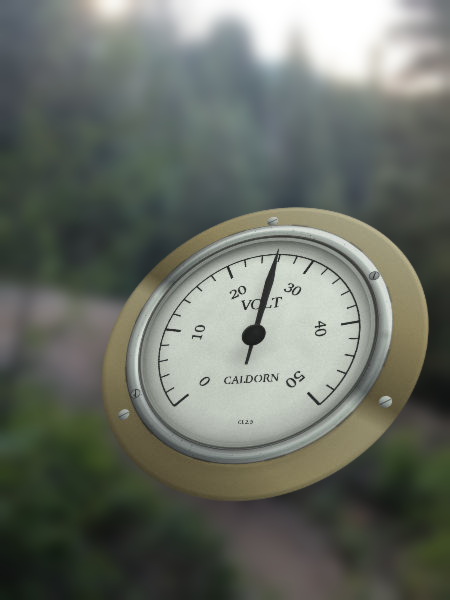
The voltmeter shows 26 V
